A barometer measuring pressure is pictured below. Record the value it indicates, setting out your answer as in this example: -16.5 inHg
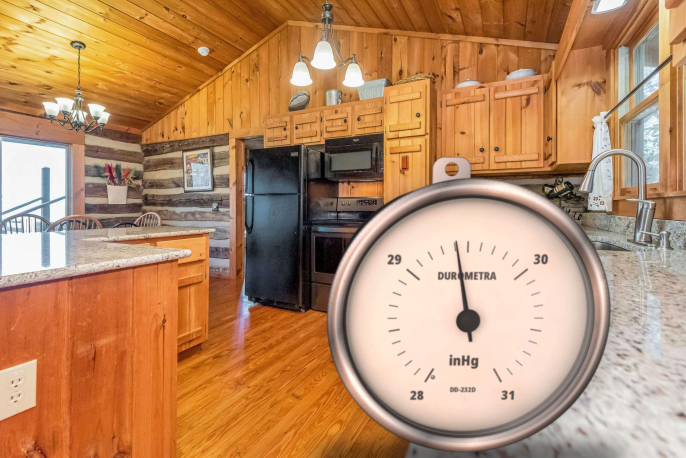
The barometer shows 29.4 inHg
